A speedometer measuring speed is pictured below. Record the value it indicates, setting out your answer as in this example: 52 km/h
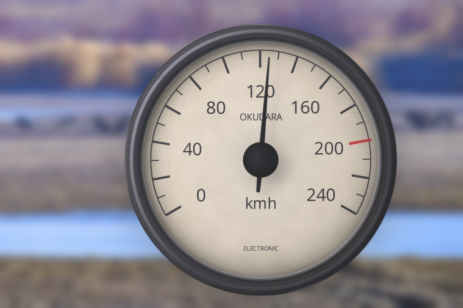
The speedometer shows 125 km/h
